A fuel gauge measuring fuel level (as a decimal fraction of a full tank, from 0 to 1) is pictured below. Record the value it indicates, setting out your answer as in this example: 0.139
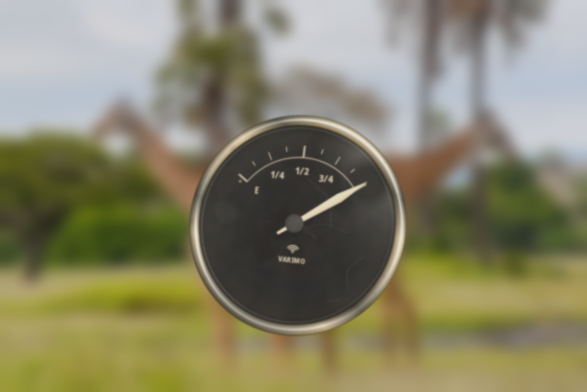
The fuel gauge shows 1
